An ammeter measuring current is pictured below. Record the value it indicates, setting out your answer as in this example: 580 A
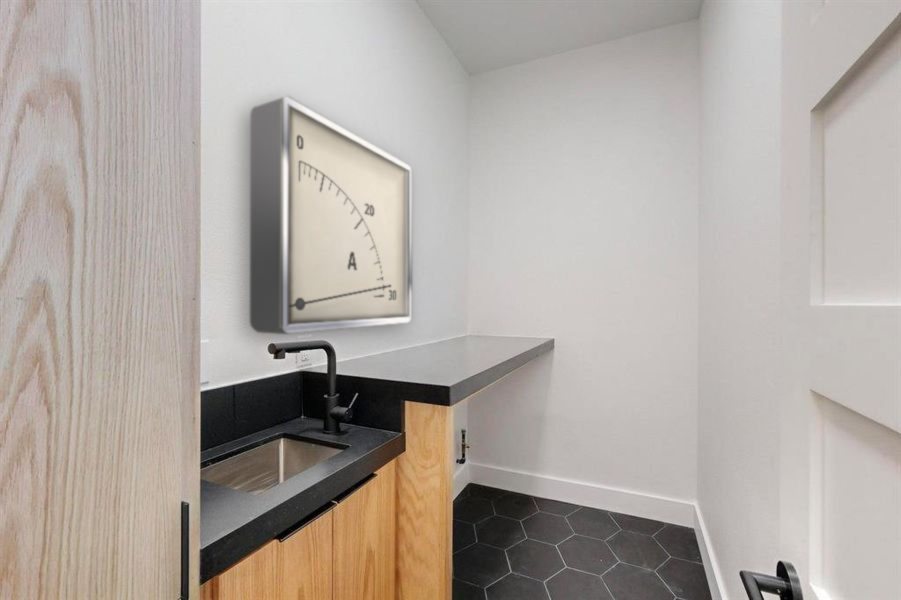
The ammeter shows 29 A
